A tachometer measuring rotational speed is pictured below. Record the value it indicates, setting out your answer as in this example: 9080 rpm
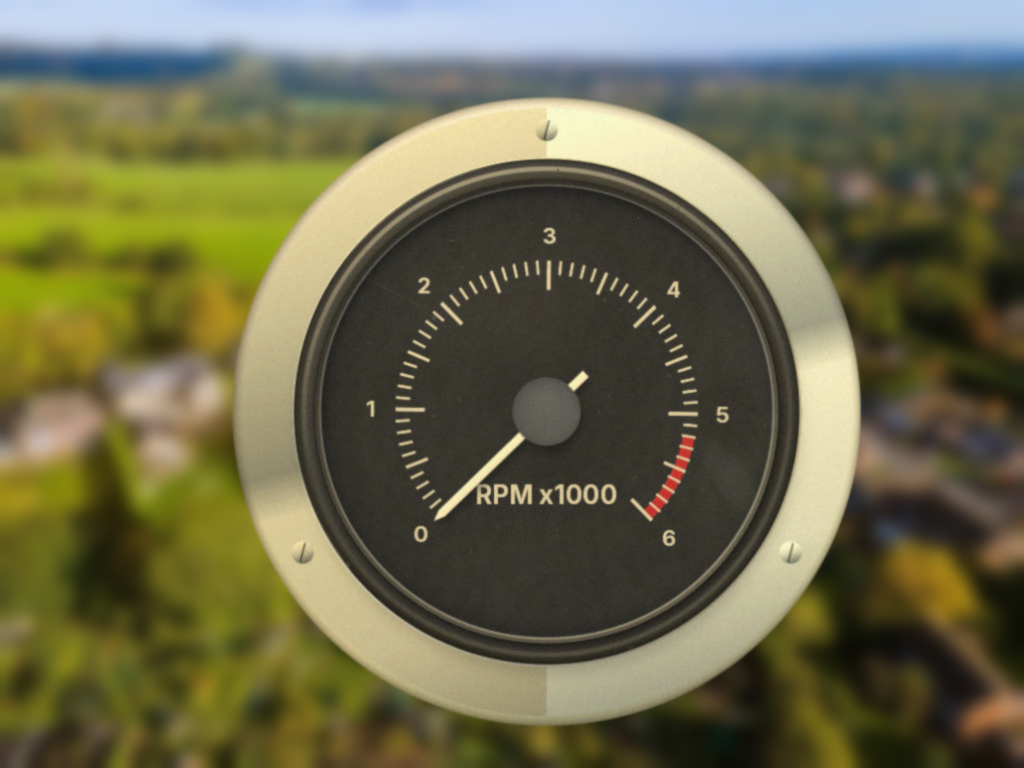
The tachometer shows 0 rpm
